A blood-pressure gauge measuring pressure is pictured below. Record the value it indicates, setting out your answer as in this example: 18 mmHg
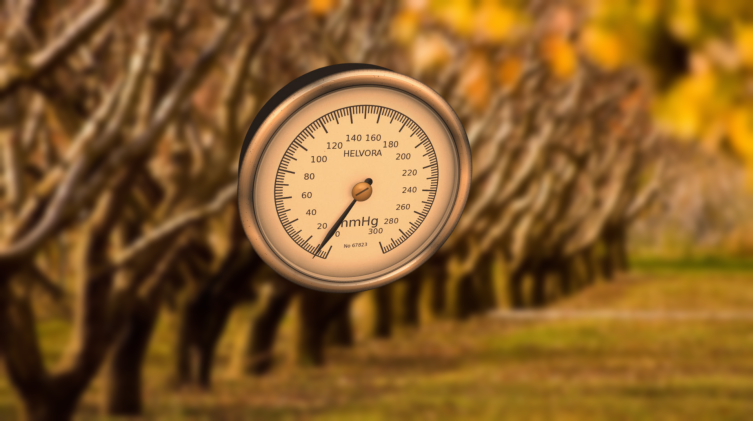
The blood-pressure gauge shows 10 mmHg
